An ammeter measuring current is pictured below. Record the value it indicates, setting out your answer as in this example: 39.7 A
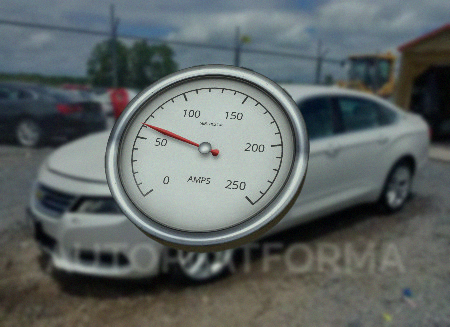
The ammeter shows 60 A
